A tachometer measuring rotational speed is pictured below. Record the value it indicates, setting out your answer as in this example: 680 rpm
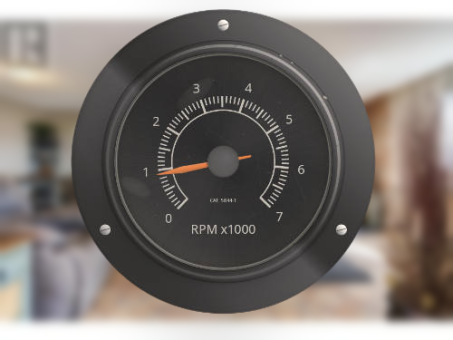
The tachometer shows 900 rpm
